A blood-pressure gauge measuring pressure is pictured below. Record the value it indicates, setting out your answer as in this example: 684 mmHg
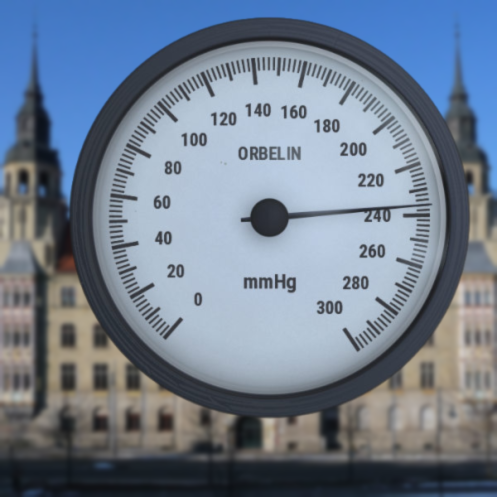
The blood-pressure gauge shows 236 mmHg
